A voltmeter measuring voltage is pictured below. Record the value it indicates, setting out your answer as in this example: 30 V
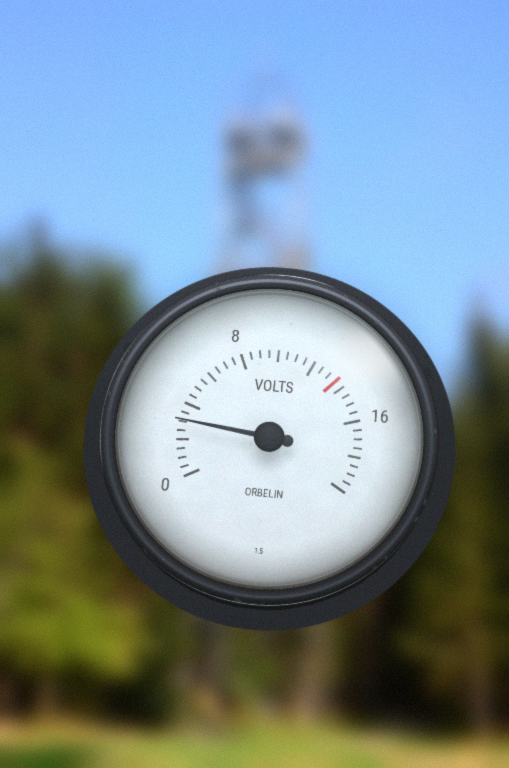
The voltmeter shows 3 V
